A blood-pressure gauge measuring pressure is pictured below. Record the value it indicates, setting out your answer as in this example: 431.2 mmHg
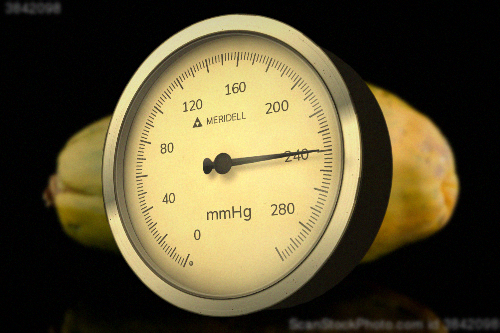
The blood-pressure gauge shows 240 mmHg
